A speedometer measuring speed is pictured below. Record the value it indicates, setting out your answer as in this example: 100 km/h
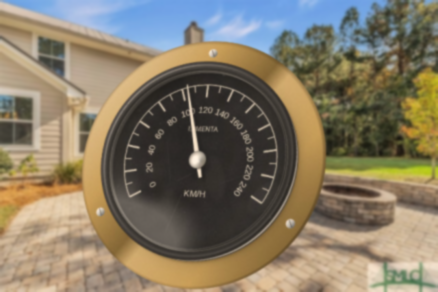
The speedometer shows 105 km/h
